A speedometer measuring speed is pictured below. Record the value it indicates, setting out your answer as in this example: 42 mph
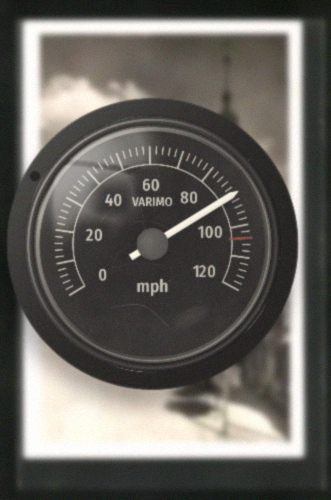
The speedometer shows 90 mph
